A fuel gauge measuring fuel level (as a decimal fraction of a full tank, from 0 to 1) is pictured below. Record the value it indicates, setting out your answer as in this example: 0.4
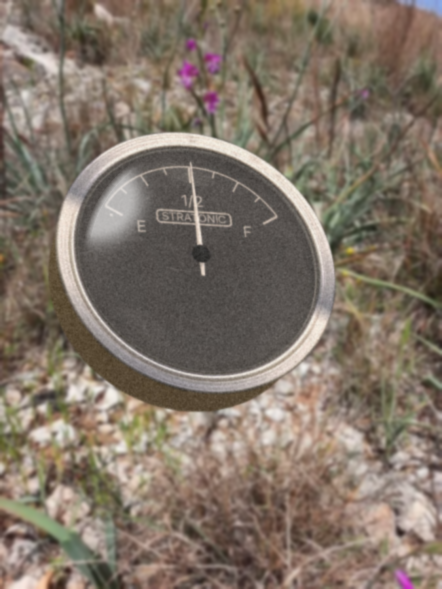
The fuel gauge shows 0.5
